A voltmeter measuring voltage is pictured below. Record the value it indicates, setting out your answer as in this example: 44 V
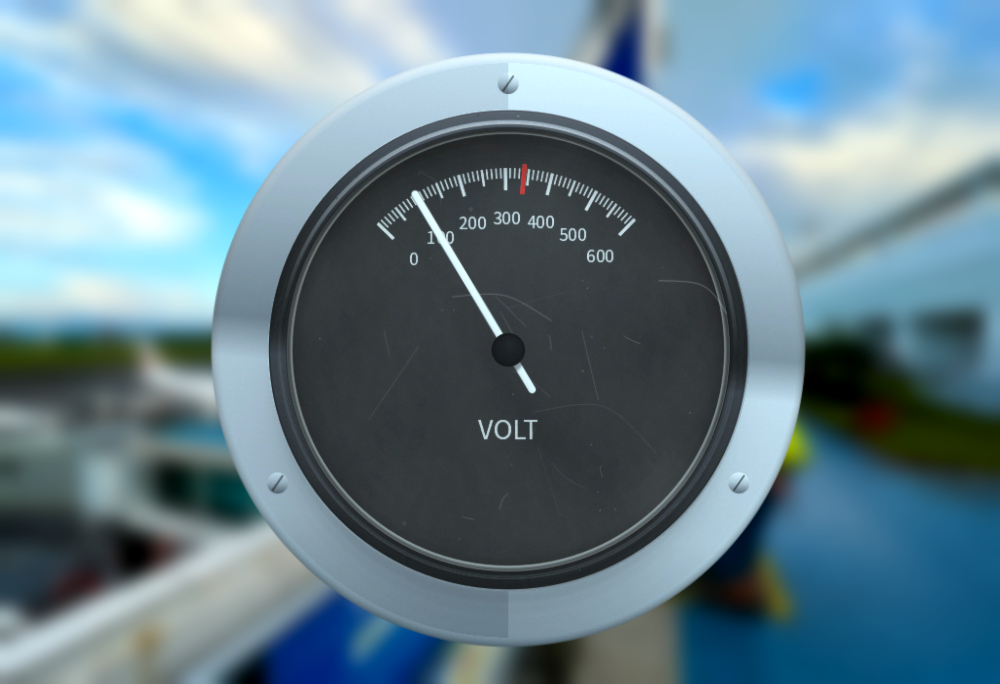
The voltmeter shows 100 V
